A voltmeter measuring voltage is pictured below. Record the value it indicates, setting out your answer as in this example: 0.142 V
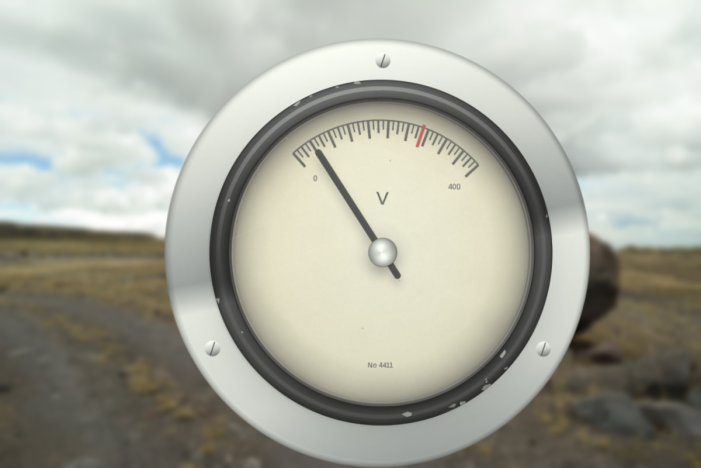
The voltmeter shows 40 V
